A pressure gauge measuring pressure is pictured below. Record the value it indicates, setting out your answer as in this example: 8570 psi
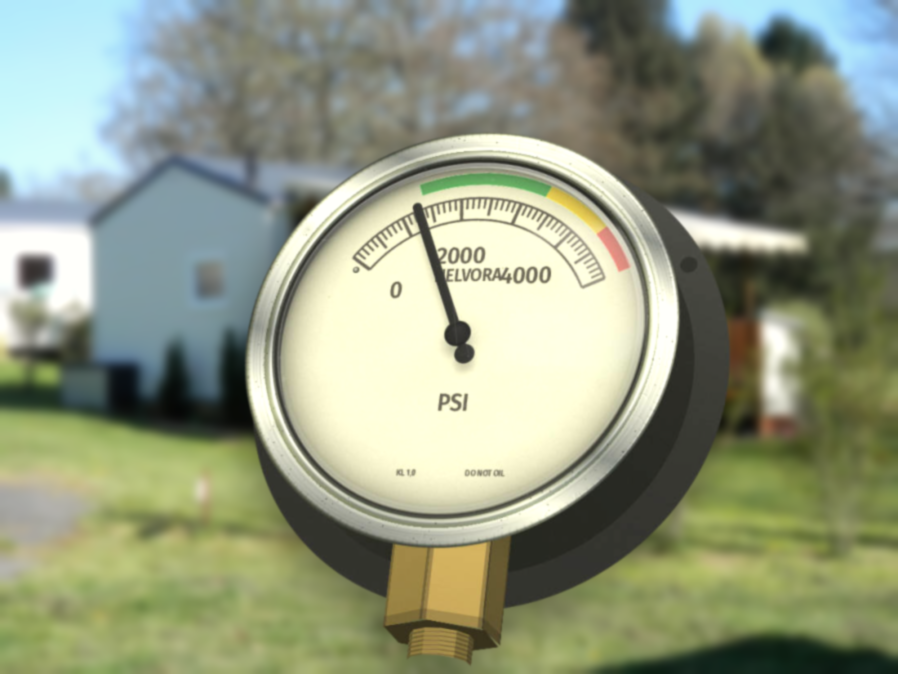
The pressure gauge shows 1300 psi
